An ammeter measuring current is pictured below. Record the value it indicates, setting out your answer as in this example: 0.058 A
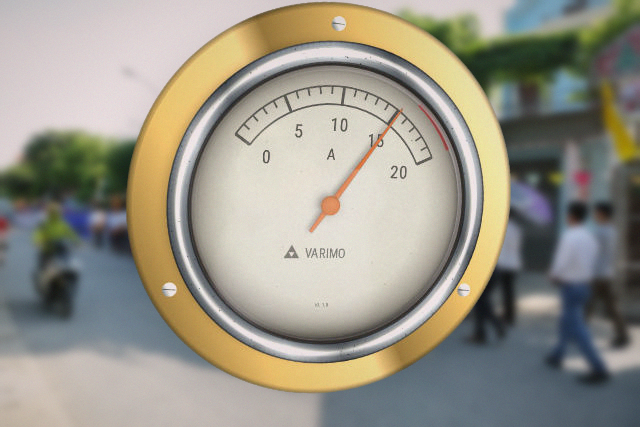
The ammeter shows 15 A
